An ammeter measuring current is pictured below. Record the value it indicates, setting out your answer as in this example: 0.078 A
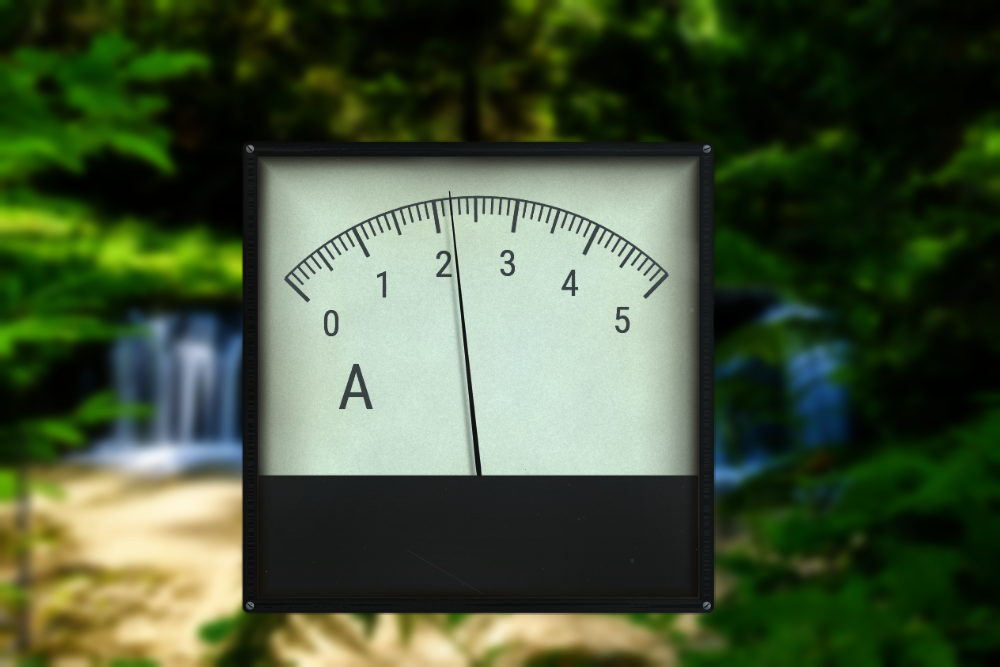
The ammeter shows 2.2 A
